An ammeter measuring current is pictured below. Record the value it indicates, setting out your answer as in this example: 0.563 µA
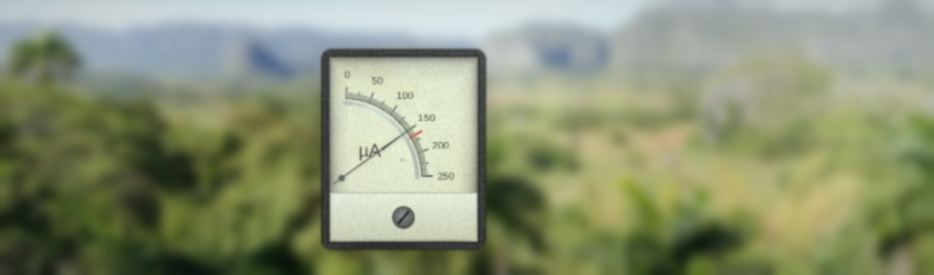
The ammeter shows 150 µA
